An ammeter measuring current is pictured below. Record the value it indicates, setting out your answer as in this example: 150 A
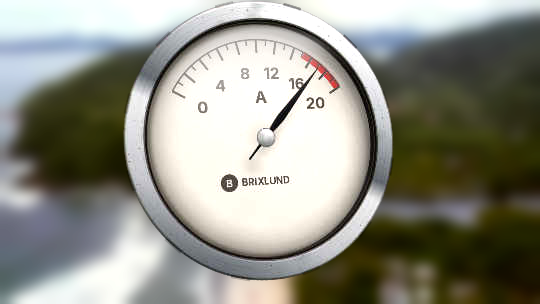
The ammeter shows 17 A
